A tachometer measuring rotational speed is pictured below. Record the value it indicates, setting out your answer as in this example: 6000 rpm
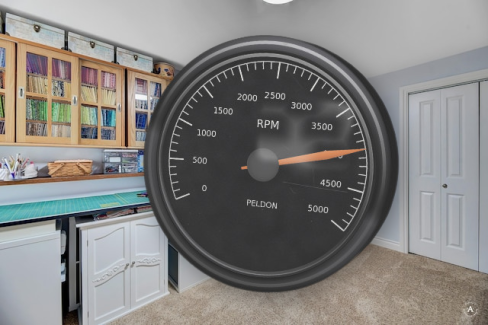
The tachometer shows 4000 rpm
